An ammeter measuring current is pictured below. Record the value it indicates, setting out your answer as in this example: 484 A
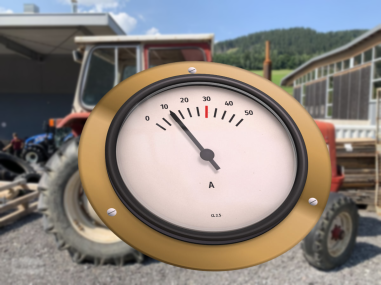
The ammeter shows 10 A
